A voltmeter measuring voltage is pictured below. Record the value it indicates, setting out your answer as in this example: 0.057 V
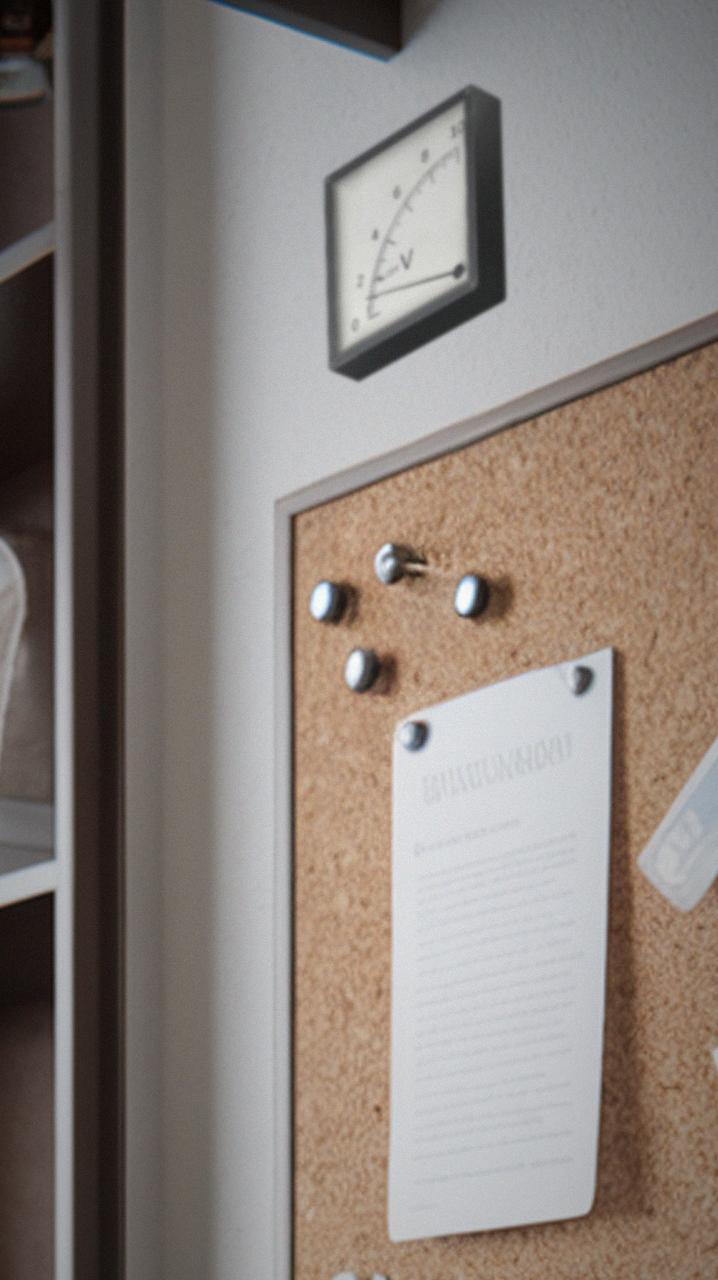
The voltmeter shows 1 V
